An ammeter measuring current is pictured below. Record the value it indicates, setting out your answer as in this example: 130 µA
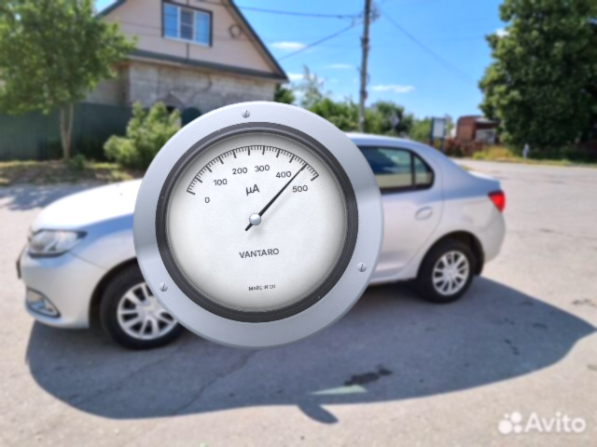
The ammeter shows 450 µA
